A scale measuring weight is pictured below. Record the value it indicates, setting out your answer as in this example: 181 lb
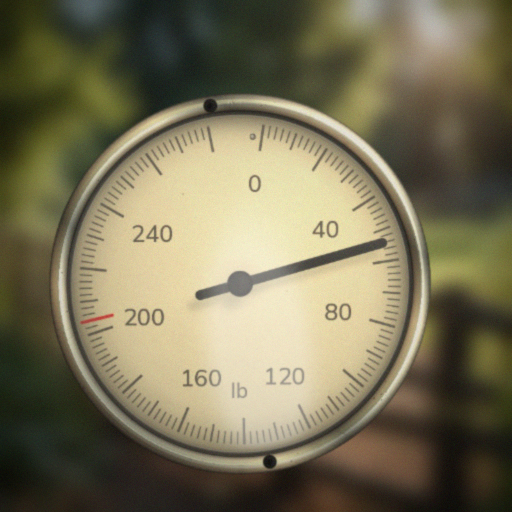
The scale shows 54 lb
